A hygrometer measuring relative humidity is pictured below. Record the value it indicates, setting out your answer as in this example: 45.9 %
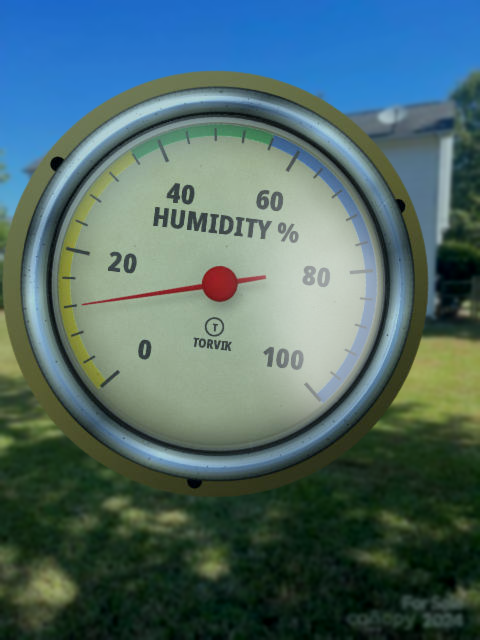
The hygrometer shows 12 %
